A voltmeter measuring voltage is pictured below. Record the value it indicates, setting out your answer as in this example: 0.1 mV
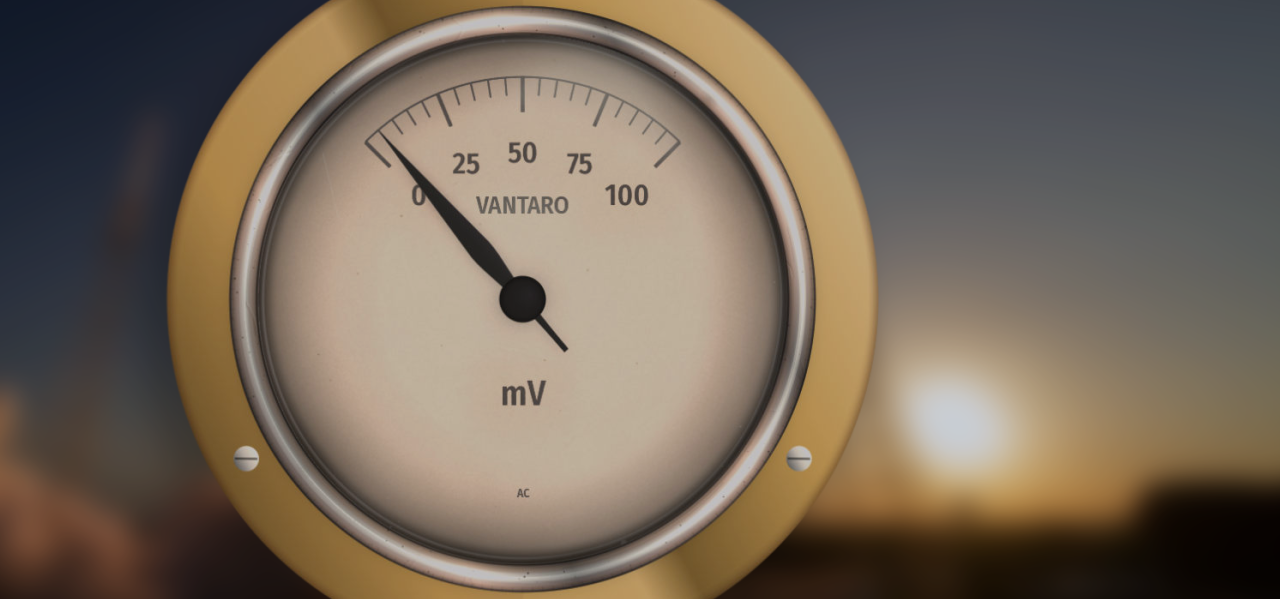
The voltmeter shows 5 mV
